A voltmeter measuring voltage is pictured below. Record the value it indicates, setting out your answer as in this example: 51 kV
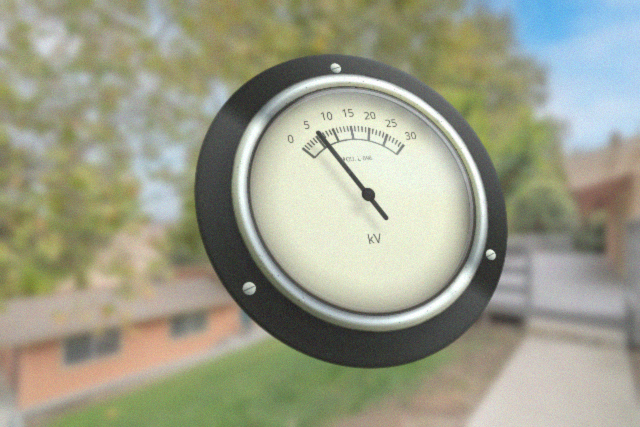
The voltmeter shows 5 kV
